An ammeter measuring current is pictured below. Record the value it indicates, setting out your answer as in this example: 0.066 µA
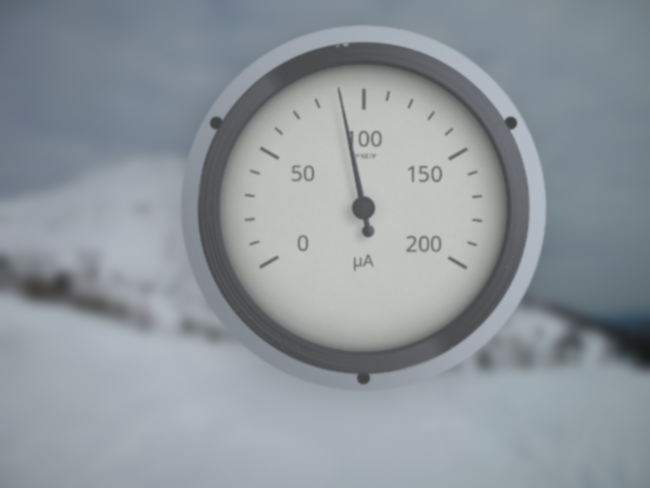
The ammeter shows 90 µA
